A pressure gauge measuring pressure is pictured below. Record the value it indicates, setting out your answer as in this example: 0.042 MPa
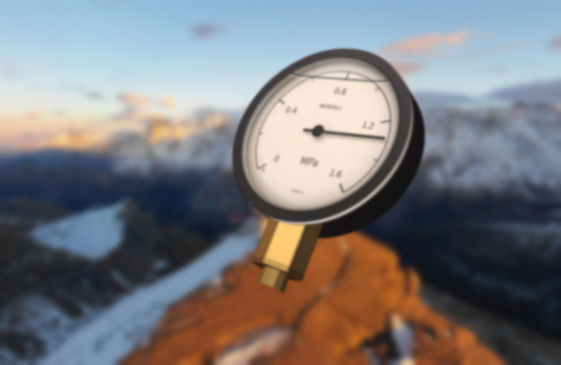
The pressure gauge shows 1.3 MPa
